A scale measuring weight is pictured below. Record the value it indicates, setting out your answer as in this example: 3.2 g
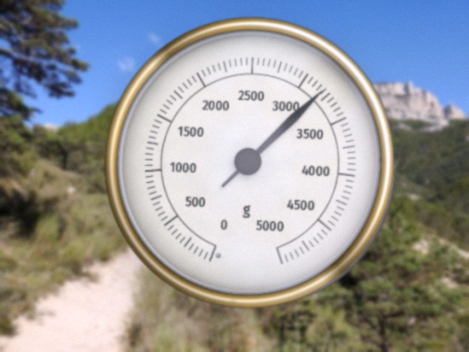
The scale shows 3200 g
